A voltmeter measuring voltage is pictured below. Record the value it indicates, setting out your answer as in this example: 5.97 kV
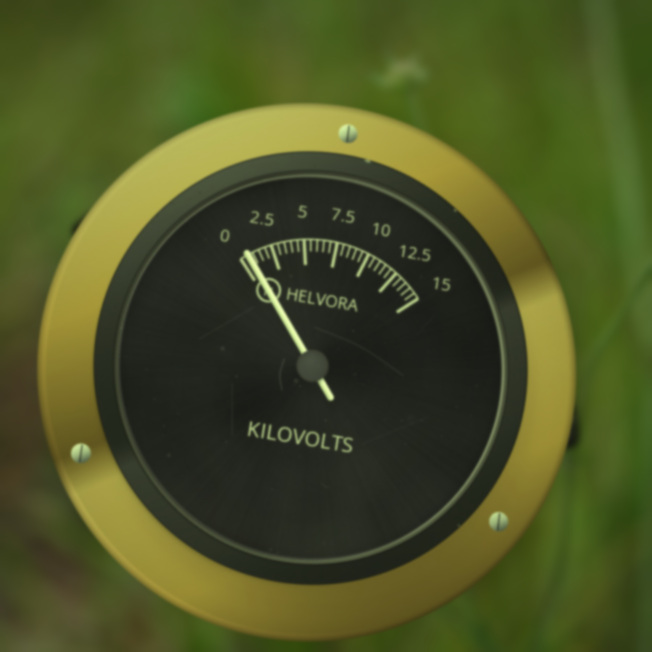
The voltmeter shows 0.5 kV
